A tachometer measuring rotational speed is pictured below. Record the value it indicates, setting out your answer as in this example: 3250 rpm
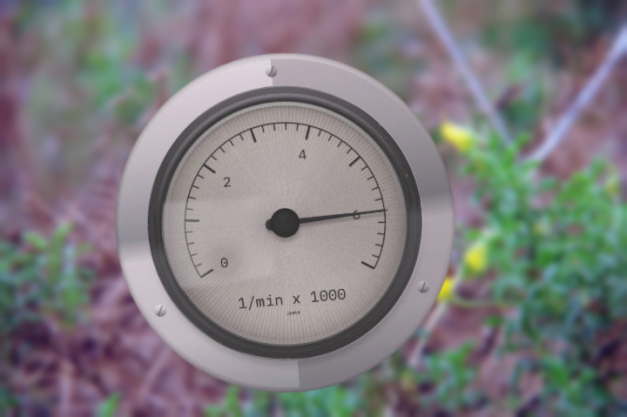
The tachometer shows 6000 rpm
